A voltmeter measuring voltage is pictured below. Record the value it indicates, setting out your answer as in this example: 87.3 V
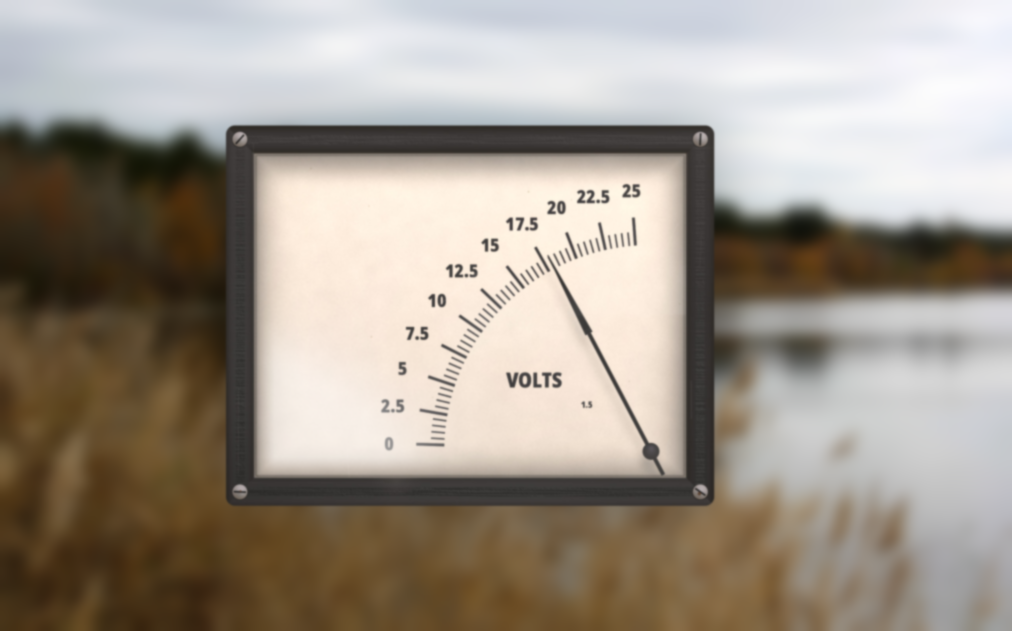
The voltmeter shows 18 V
